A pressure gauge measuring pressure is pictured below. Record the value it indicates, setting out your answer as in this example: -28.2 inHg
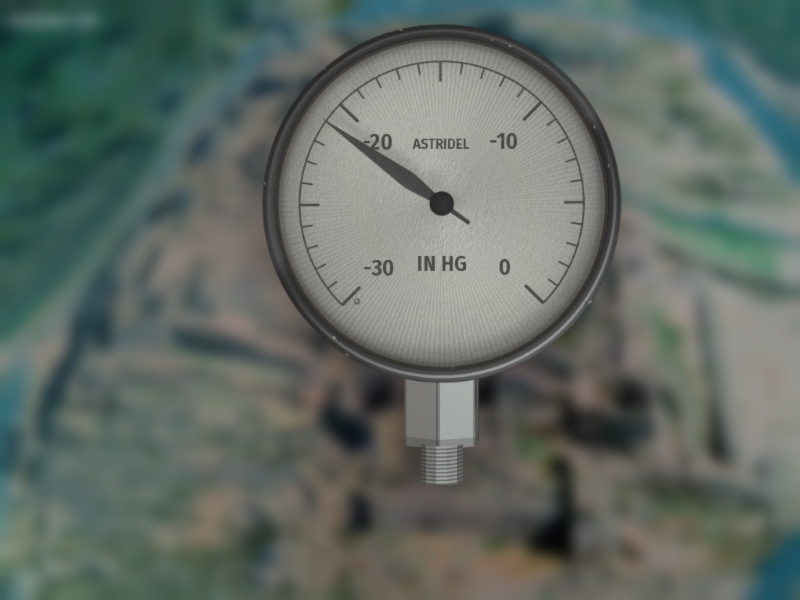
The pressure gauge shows -21 inHg
